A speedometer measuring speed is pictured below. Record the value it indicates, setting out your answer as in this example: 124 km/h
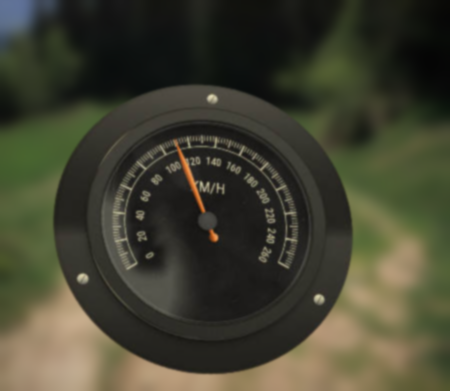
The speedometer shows 110 km/h
